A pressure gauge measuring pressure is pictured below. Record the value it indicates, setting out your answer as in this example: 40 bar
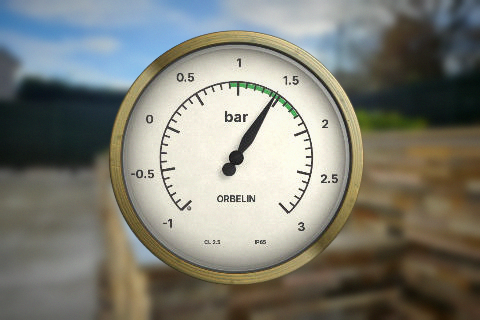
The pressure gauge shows 1.45 bar
